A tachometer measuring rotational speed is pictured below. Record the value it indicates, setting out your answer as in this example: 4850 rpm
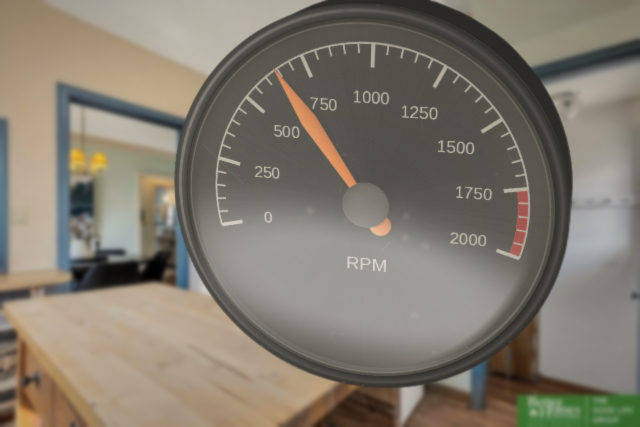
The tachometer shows 650 rpm
